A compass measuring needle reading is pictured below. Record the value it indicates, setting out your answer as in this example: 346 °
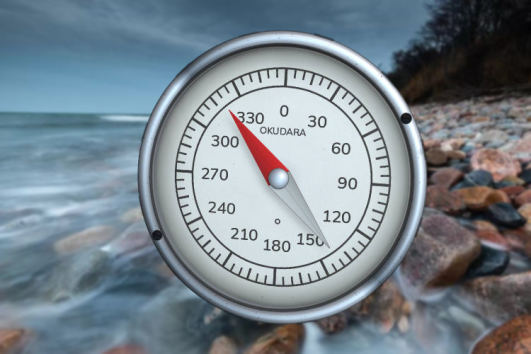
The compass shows 320 °
